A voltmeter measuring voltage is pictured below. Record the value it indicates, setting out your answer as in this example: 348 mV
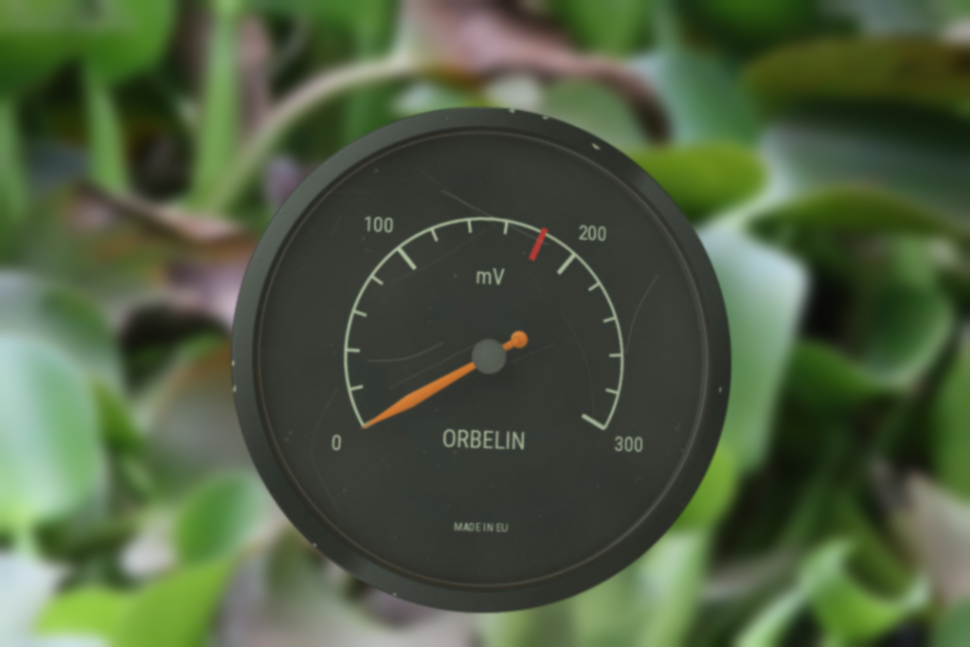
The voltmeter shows 0 mV
